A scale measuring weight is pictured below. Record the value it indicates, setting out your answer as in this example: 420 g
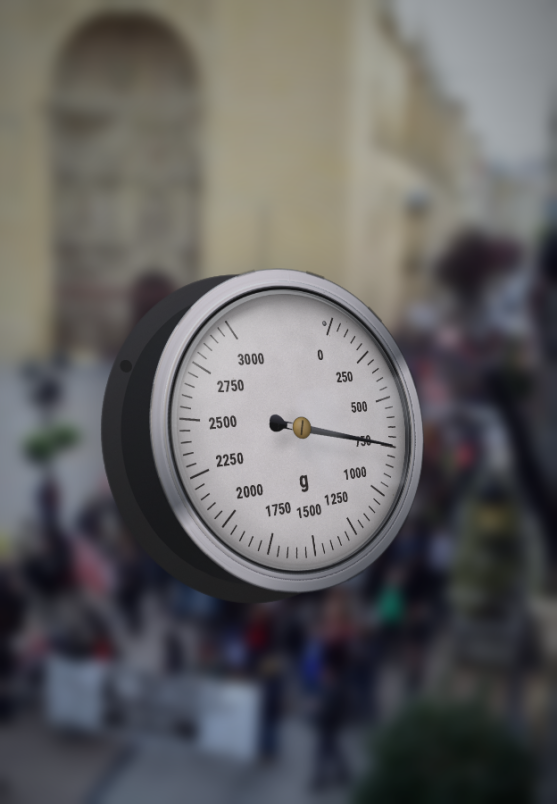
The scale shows 750 g
